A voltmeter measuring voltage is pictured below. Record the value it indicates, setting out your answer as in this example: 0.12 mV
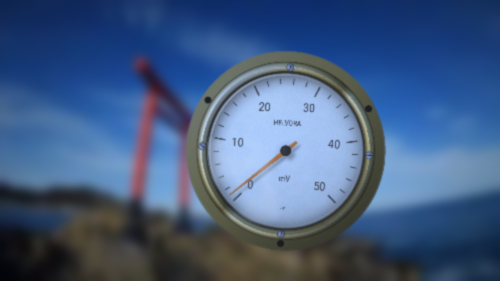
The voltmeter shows 1 mV
